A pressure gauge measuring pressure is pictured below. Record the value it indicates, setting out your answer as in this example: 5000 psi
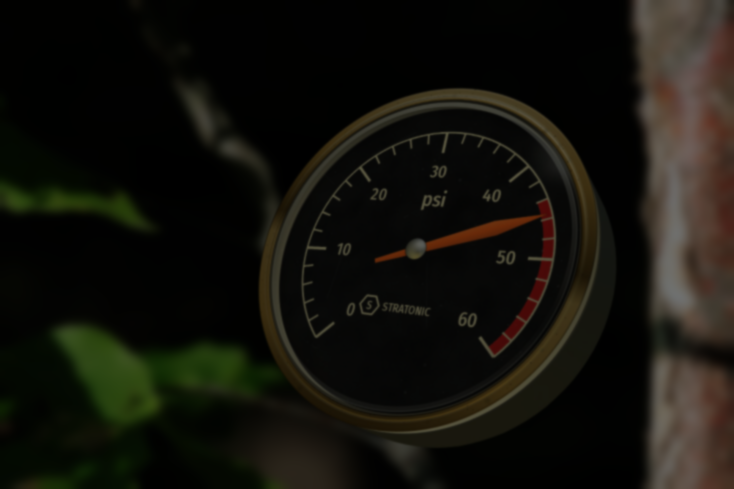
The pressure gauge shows 46 psi
